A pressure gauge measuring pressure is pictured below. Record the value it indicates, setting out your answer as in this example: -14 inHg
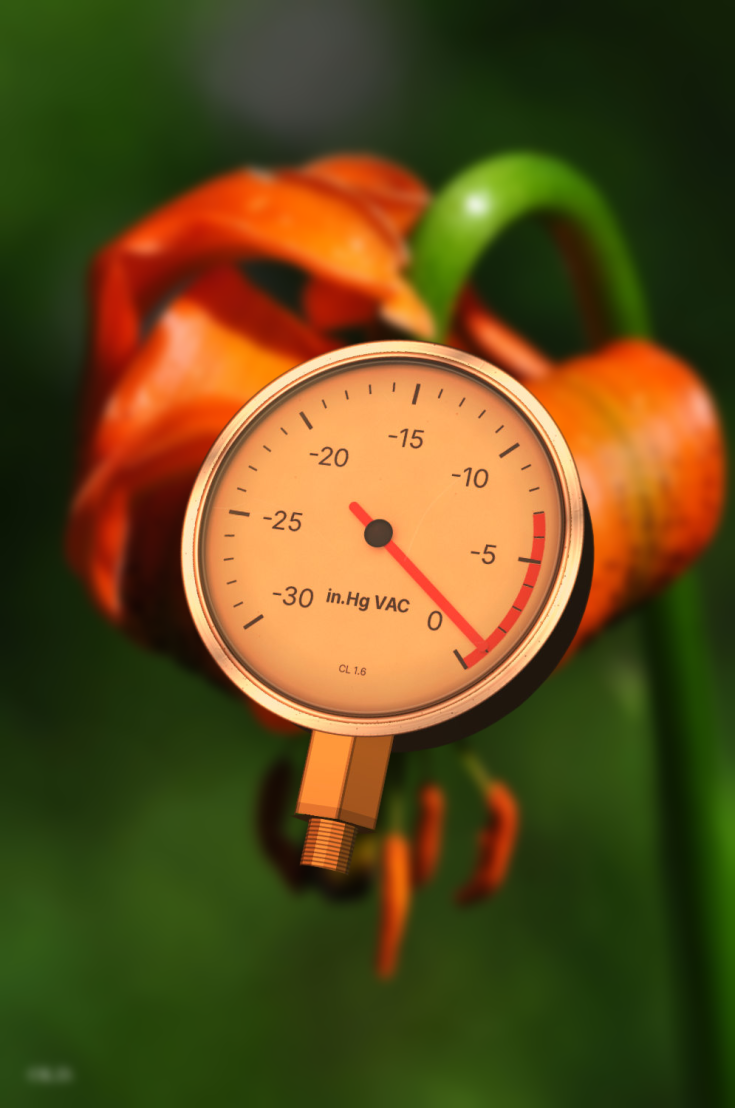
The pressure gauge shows -1 inHg
